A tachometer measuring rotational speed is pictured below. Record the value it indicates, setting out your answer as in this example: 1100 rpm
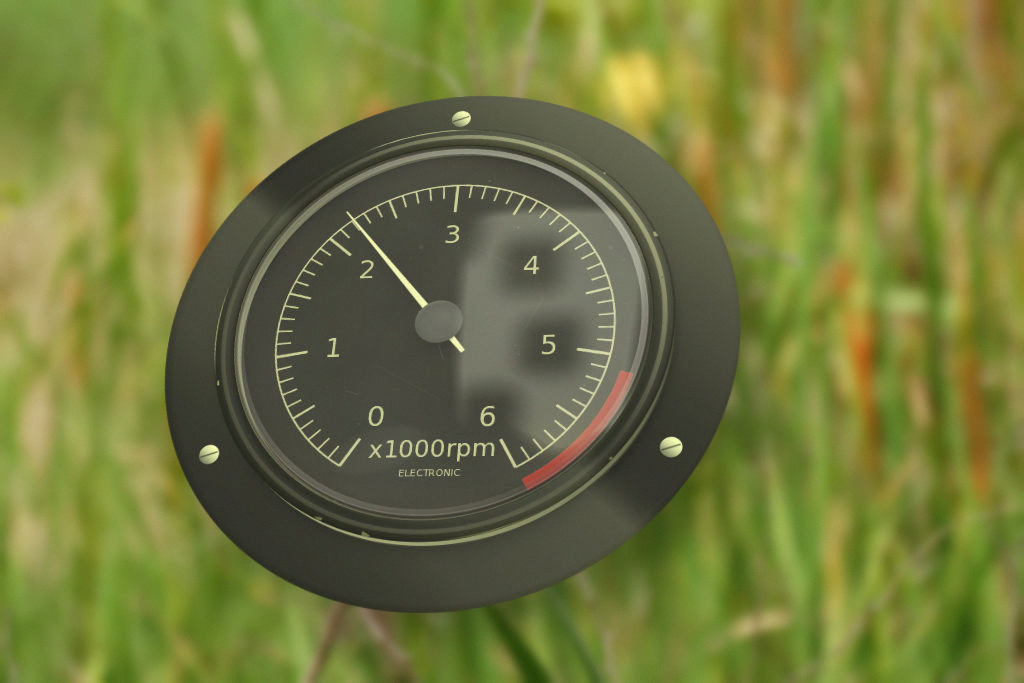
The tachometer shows 2200 rpm
